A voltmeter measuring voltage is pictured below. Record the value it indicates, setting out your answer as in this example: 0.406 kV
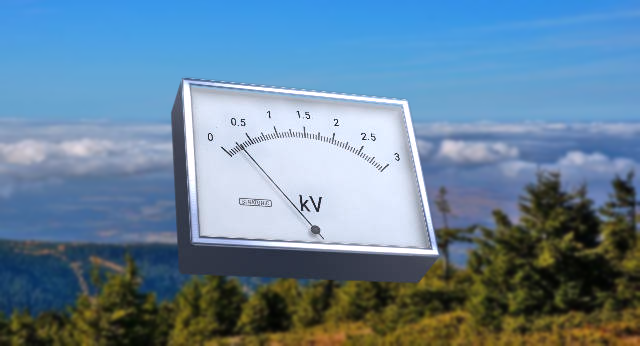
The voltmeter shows 0.25 kV
